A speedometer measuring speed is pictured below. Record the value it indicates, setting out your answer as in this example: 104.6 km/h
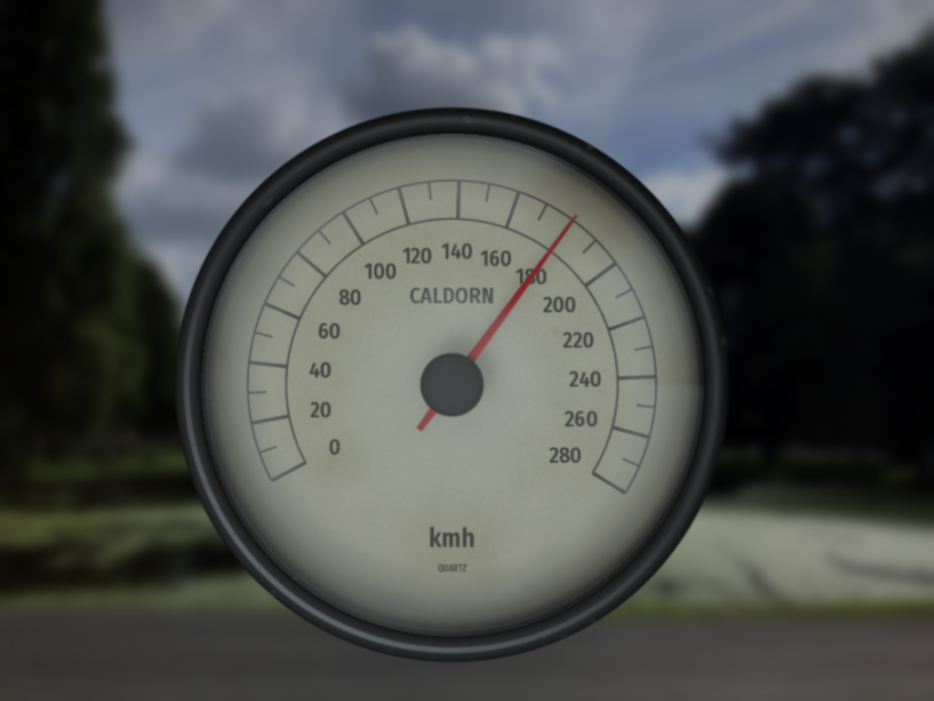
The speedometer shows 180 km/h
